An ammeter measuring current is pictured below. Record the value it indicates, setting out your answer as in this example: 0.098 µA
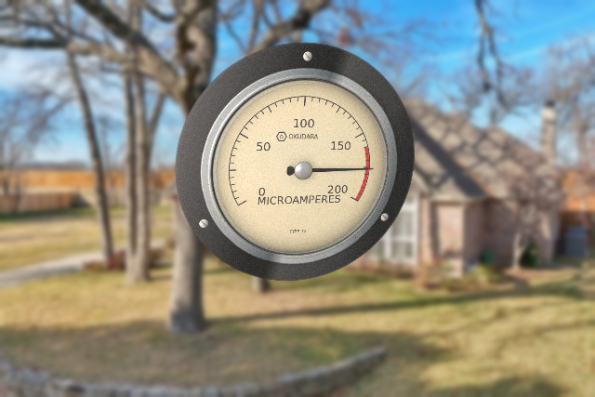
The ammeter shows 175 µA
